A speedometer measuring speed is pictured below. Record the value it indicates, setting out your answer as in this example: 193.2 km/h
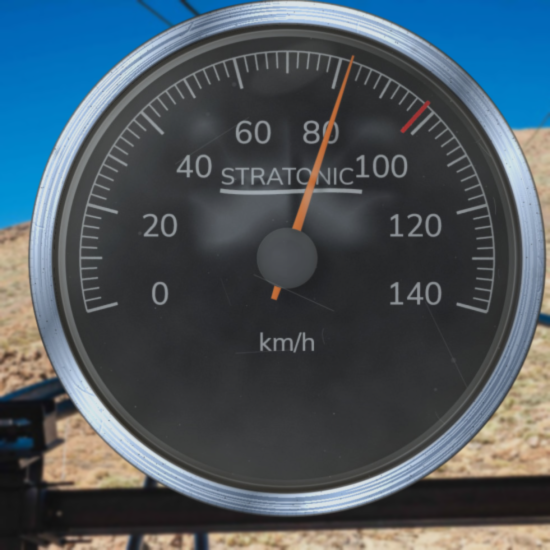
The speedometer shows 82 km/h
